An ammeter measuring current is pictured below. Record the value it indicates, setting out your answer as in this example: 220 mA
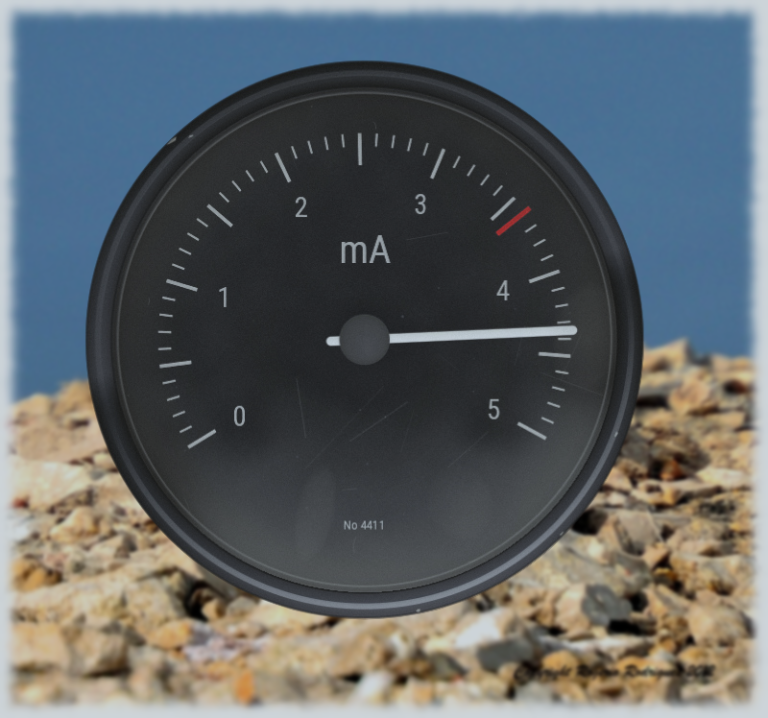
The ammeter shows 4.35 mA
